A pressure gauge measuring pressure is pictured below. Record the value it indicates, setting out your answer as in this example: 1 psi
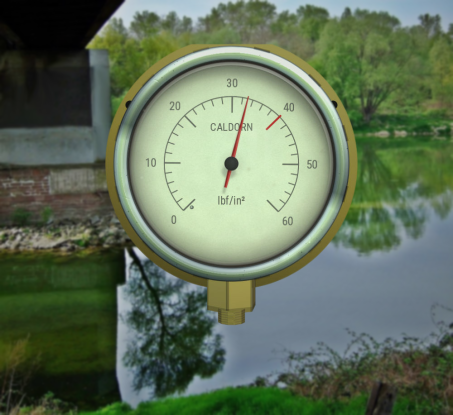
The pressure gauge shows 33 psi
